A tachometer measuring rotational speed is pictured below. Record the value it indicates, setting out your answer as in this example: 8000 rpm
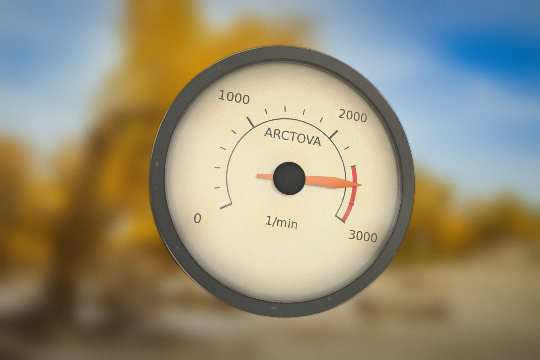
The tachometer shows 2600 rpm
